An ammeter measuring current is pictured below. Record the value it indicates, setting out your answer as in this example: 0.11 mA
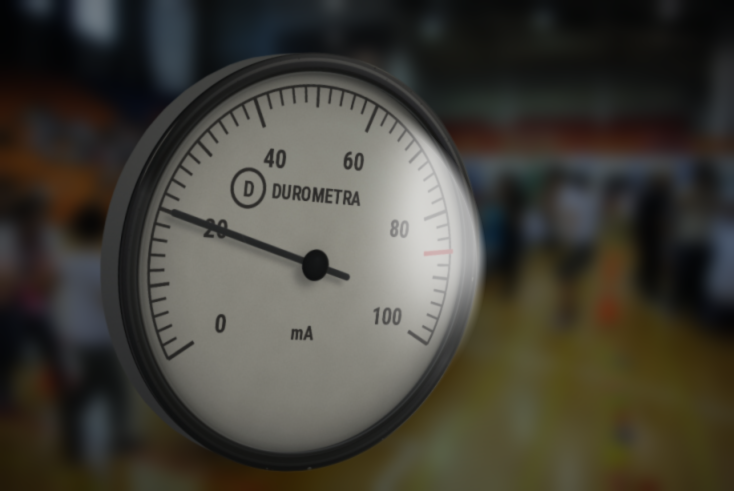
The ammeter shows 20 mA
